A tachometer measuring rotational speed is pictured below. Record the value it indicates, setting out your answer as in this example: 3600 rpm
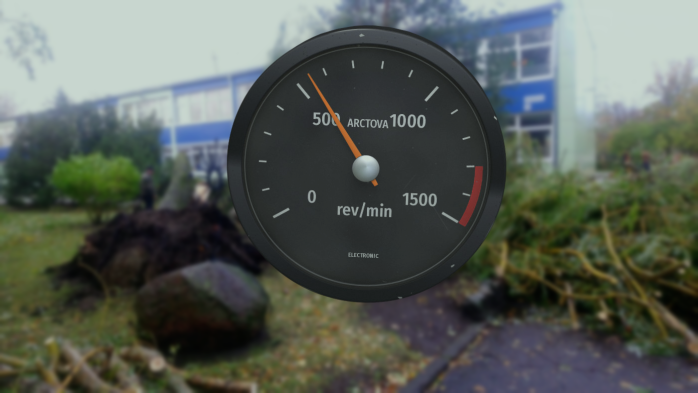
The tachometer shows 550 rpm
